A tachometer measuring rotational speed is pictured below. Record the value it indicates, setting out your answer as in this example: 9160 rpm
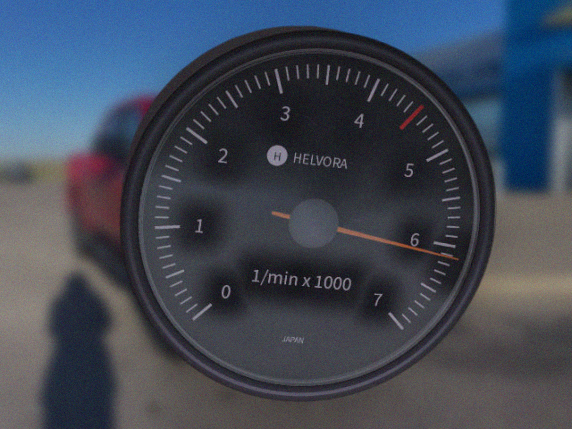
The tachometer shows 6100 rpm
